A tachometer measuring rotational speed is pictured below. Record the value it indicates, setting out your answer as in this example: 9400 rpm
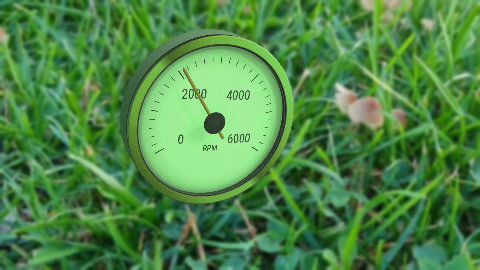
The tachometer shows 2100 rpm
